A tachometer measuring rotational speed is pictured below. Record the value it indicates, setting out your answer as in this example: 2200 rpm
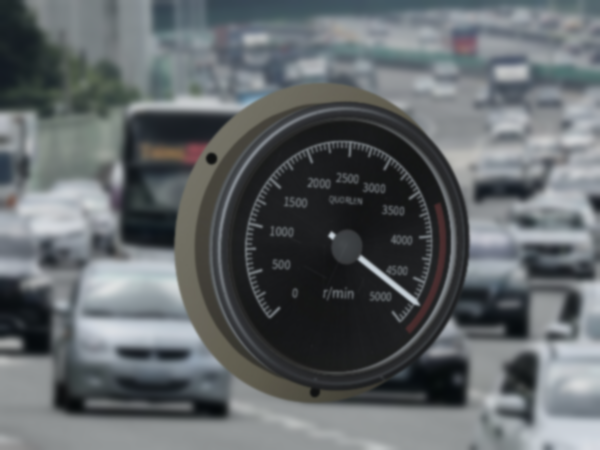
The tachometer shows 4750 rpm
